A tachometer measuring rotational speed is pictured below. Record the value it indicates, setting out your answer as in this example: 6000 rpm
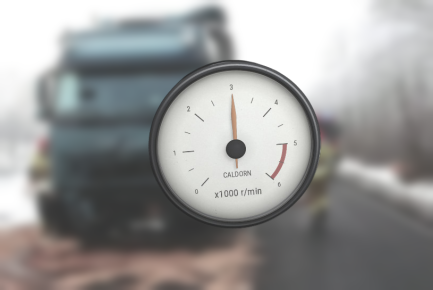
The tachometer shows 3000 rpm
